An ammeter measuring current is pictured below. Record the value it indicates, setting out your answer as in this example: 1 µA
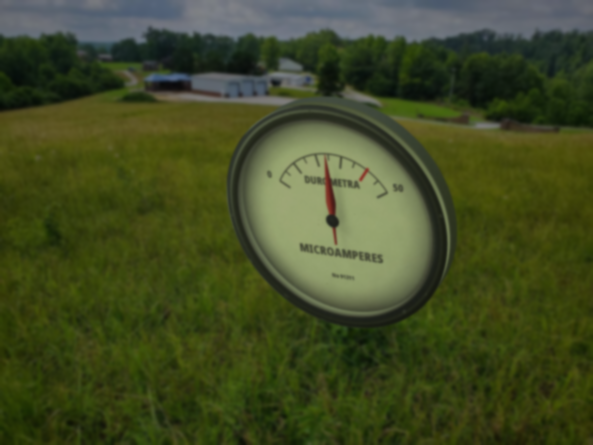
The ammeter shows 25 µA
